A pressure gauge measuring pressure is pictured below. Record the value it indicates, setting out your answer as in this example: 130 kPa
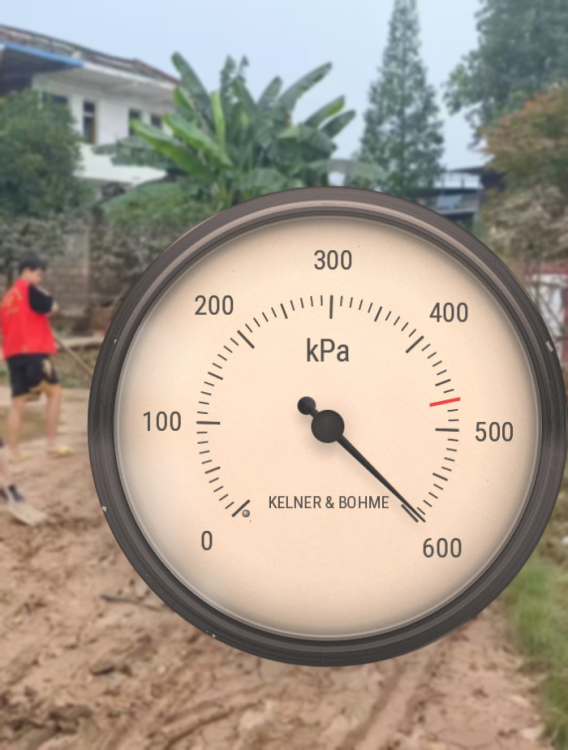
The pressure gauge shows 595 kPa
